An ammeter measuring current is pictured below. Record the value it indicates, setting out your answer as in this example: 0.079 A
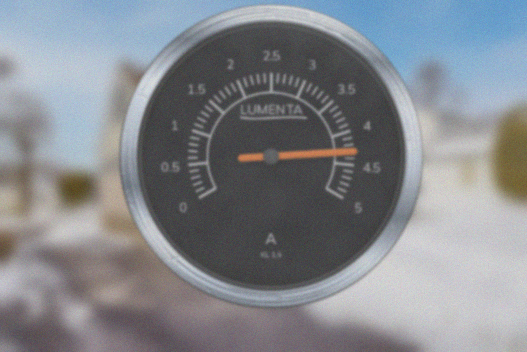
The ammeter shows 4.3 A
